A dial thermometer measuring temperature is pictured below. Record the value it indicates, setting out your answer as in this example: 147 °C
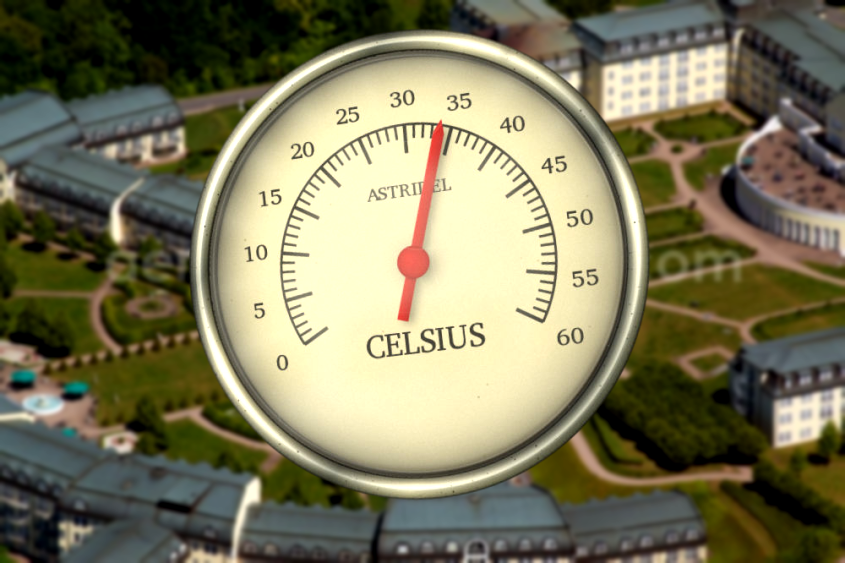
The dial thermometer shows 34 °C
